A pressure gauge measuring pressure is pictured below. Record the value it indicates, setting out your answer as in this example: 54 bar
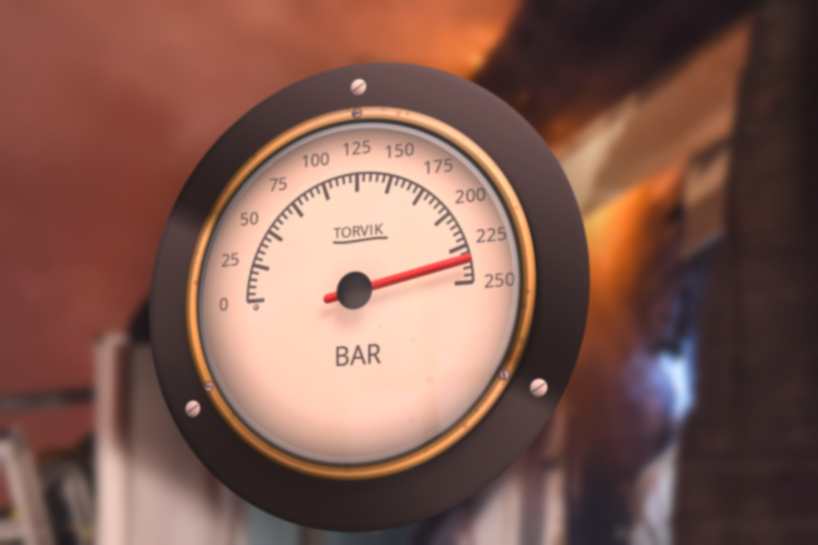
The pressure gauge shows 235 bar
